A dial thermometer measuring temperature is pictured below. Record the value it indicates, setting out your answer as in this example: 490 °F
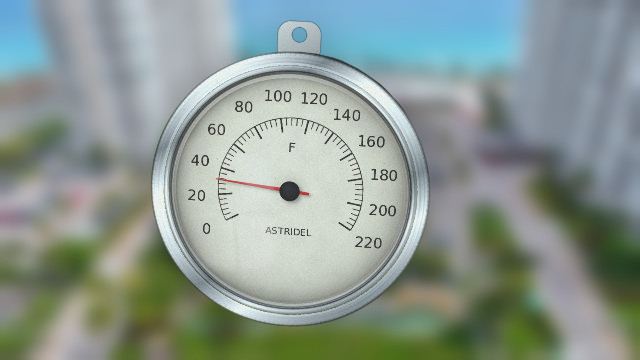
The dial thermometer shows 32 °F
